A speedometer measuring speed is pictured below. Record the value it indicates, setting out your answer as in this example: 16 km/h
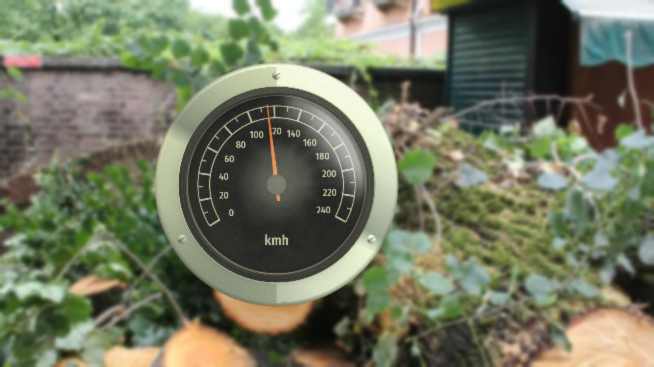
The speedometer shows 115 km/h
